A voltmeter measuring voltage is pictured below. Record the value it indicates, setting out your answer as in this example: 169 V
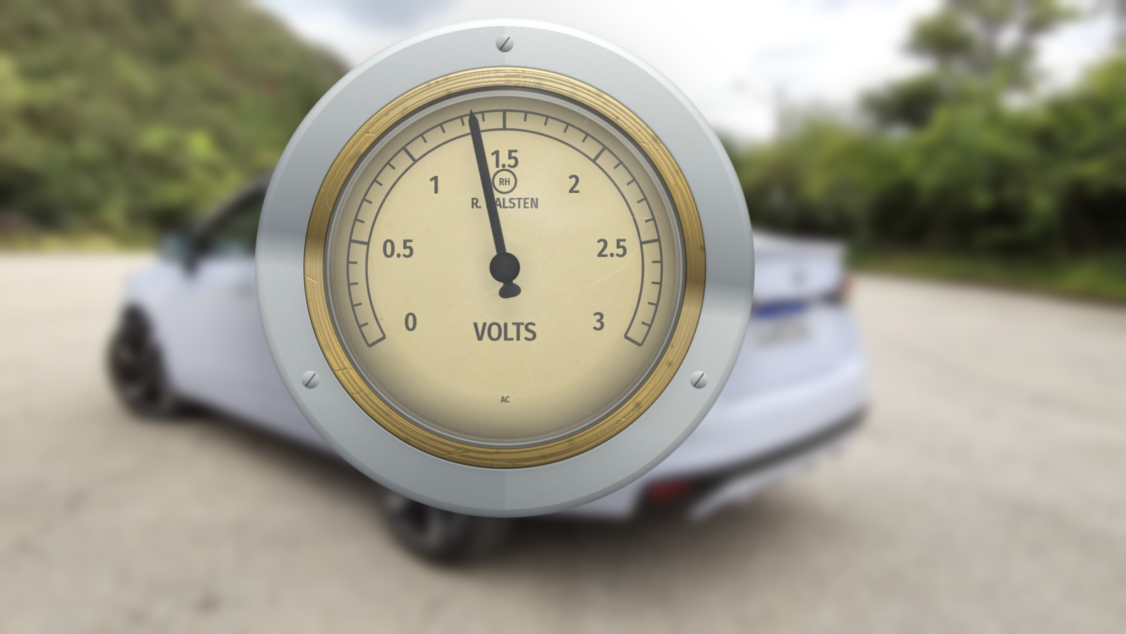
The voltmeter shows 1.35 V
